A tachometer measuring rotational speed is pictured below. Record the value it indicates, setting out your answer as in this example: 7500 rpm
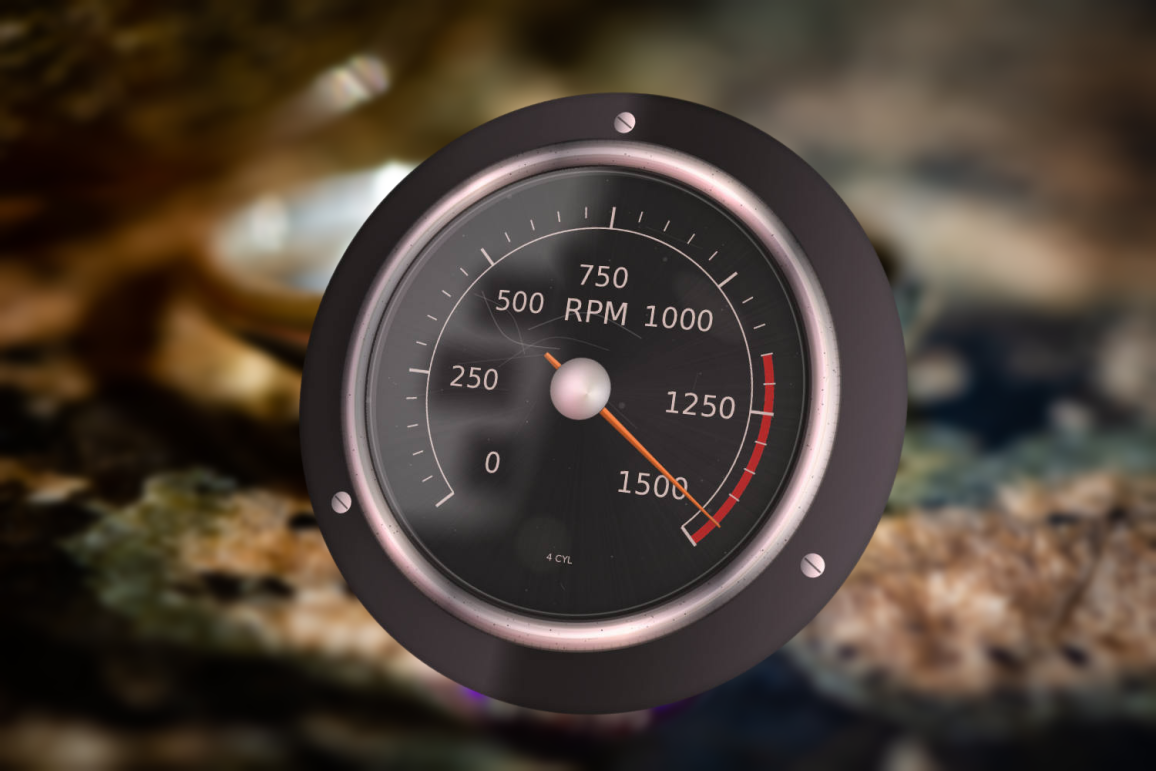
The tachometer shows 1450 rpm
